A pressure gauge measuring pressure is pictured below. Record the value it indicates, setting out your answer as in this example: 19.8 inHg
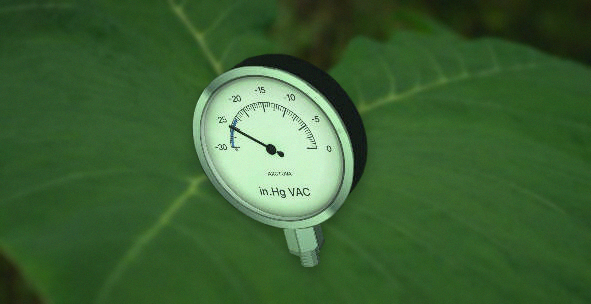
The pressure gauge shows -25 inHg
